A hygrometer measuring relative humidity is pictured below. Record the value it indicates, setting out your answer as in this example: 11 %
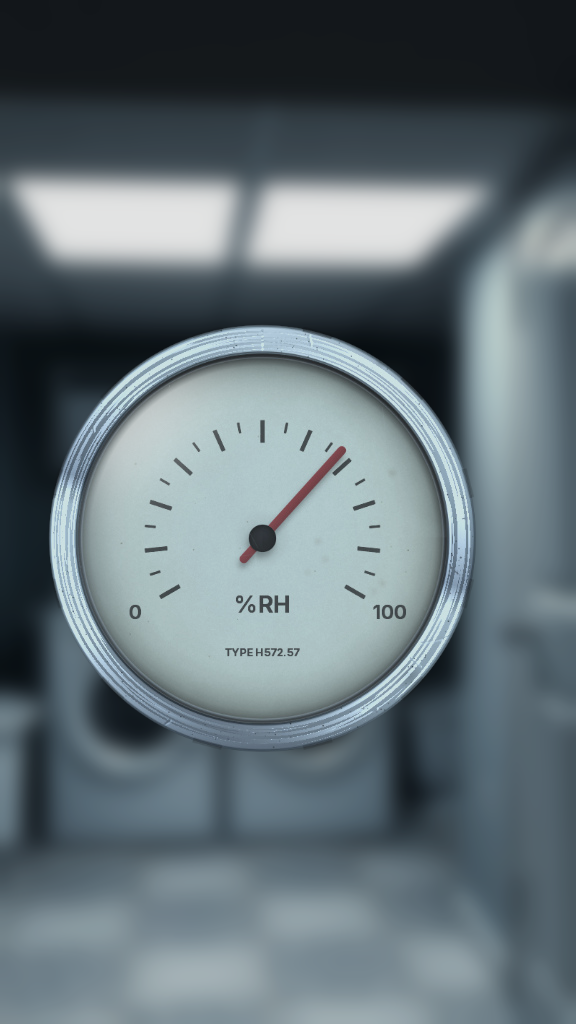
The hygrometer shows 67.5 %
